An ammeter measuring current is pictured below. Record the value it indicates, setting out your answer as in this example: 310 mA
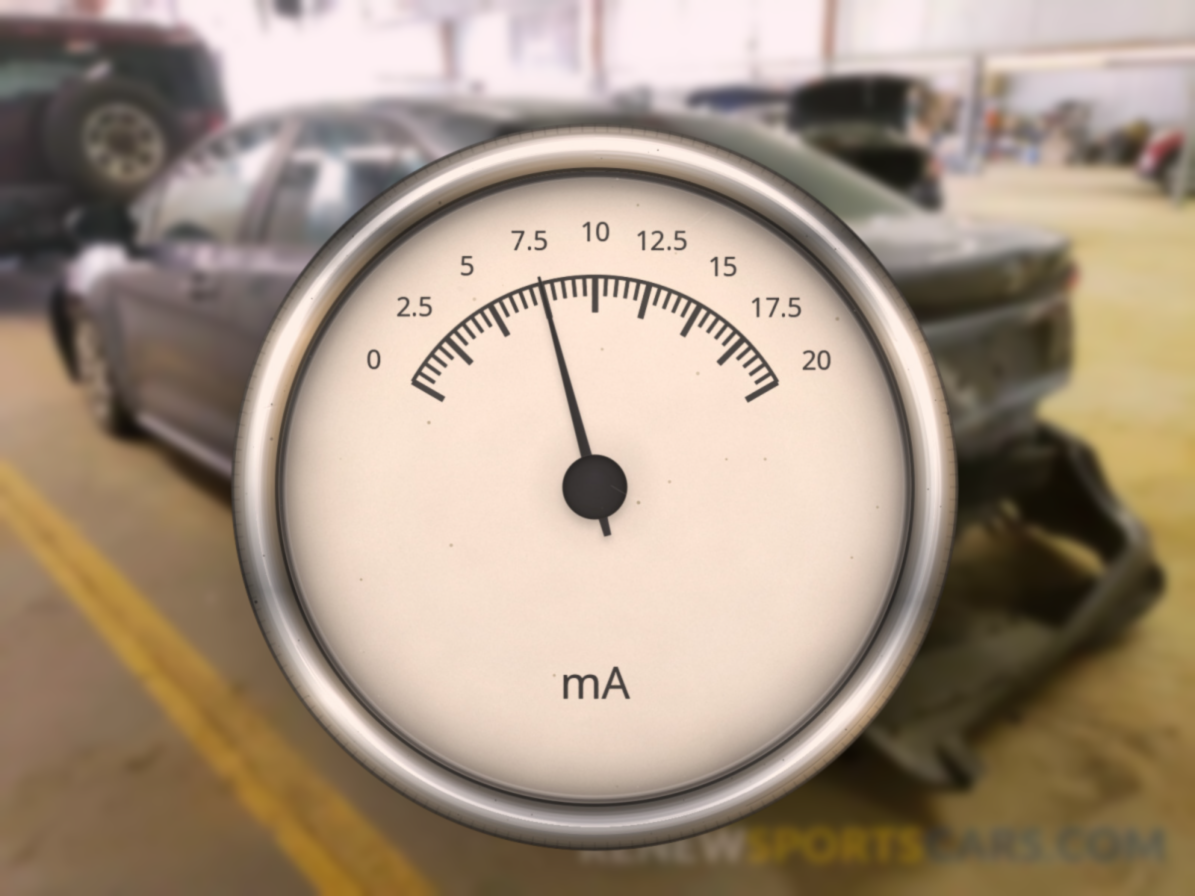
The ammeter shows 7.5 mA
